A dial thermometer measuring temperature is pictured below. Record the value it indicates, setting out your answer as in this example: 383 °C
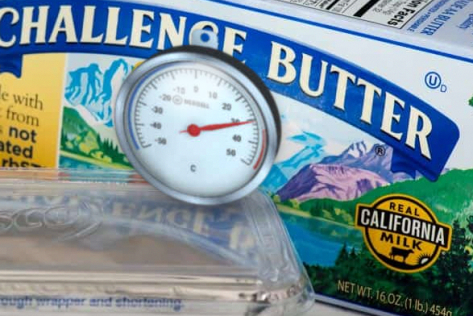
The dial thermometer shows 30 °C
